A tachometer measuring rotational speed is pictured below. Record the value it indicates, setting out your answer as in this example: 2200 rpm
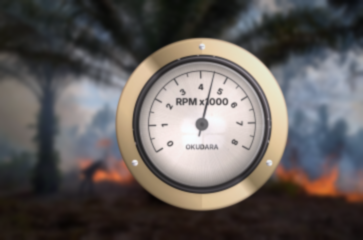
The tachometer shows 4500 rpm
